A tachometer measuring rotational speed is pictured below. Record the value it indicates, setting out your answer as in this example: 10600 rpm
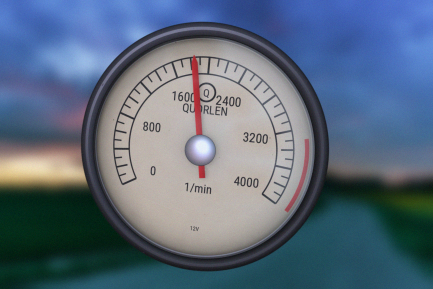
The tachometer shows 1850 rpm
